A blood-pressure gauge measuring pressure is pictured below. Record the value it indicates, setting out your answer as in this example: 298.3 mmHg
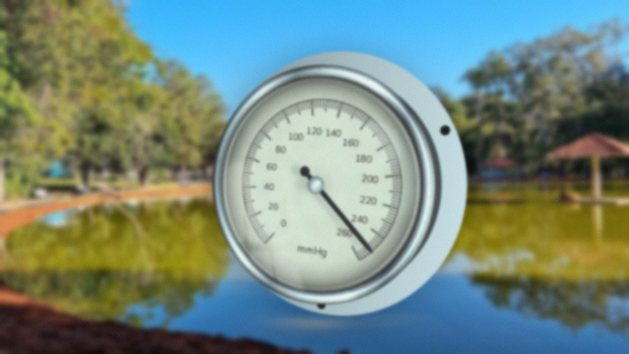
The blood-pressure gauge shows 250 mmHg
